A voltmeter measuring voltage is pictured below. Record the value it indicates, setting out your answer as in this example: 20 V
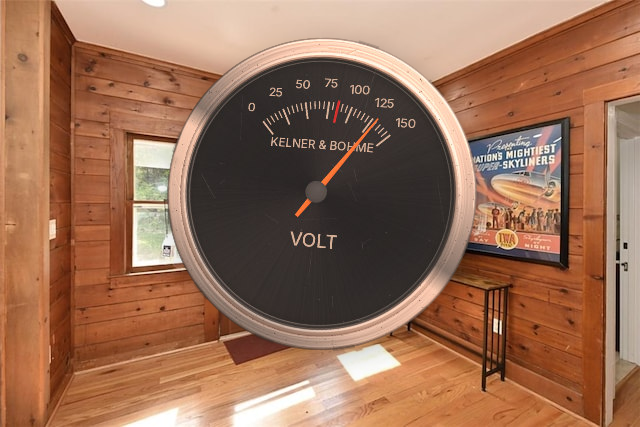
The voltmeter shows 130 V
